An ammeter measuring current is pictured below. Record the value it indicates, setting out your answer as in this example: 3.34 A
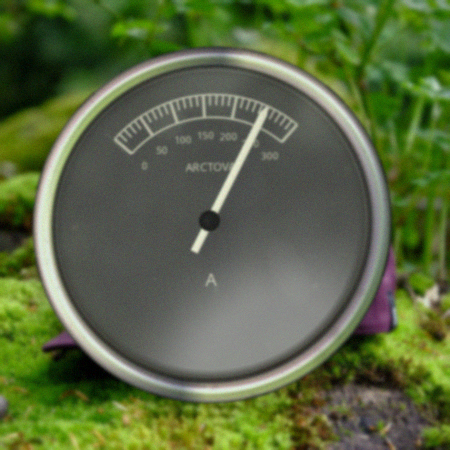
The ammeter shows 250 A
